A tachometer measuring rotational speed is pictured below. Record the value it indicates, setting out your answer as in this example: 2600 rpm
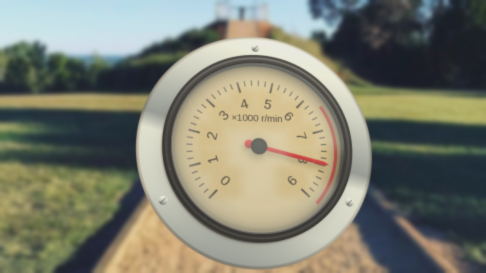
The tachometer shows 8000 rpm
